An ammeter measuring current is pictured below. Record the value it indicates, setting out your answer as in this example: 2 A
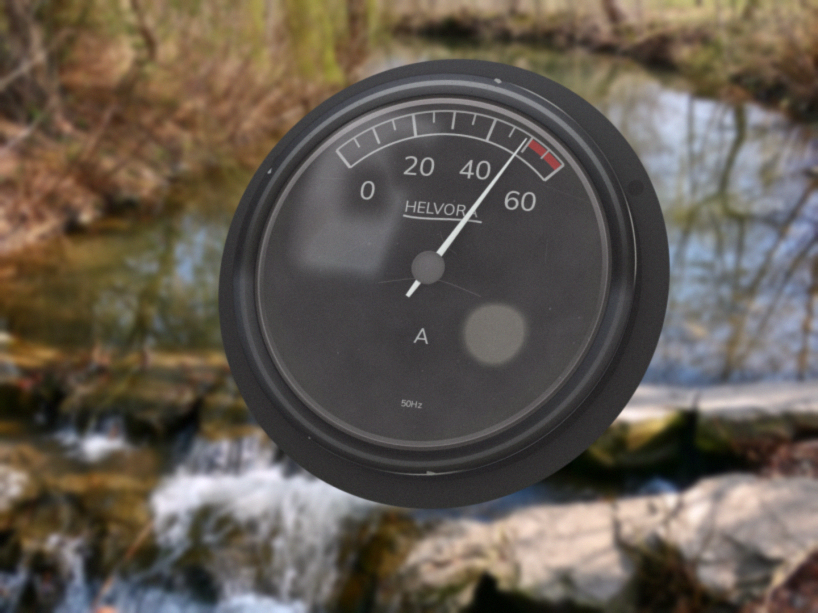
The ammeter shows 50 A
